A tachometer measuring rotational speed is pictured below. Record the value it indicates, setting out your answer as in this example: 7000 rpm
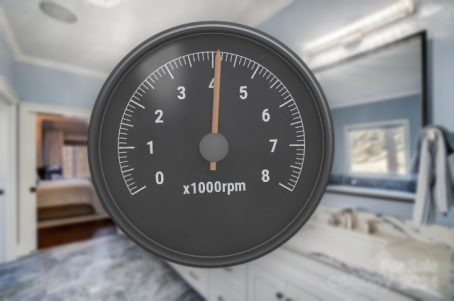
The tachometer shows 4100 rpm
